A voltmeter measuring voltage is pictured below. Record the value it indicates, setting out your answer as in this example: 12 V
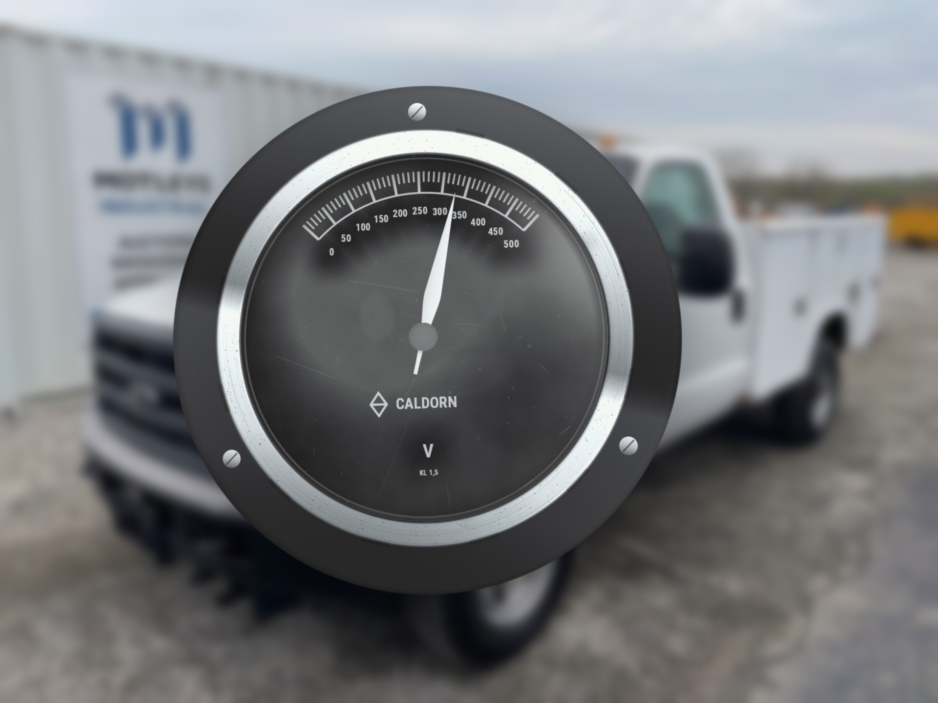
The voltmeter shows 330 V
